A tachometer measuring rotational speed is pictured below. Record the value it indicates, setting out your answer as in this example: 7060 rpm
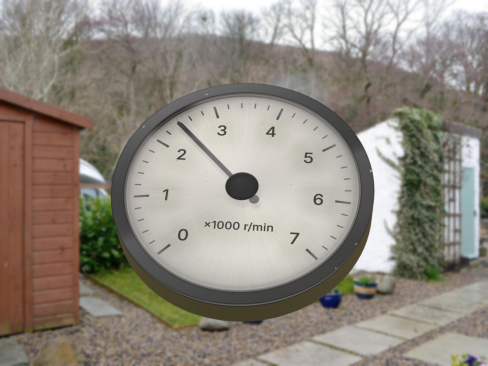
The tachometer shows 2400 rpm
